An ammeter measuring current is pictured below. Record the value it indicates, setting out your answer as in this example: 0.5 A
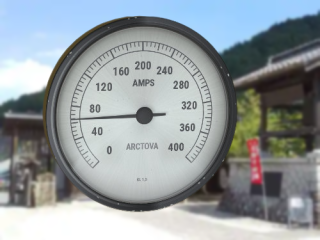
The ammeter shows 65 A
